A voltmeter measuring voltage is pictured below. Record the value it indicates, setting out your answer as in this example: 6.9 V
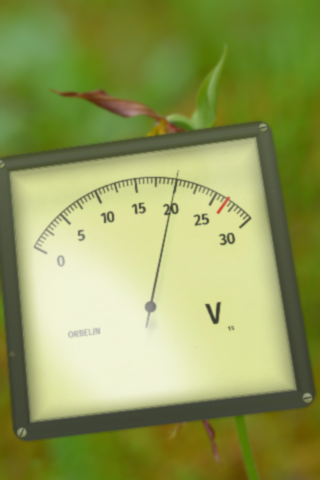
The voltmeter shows 20 V
